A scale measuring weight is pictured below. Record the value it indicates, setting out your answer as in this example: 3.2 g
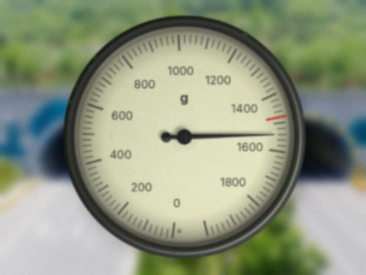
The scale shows 1540 g
